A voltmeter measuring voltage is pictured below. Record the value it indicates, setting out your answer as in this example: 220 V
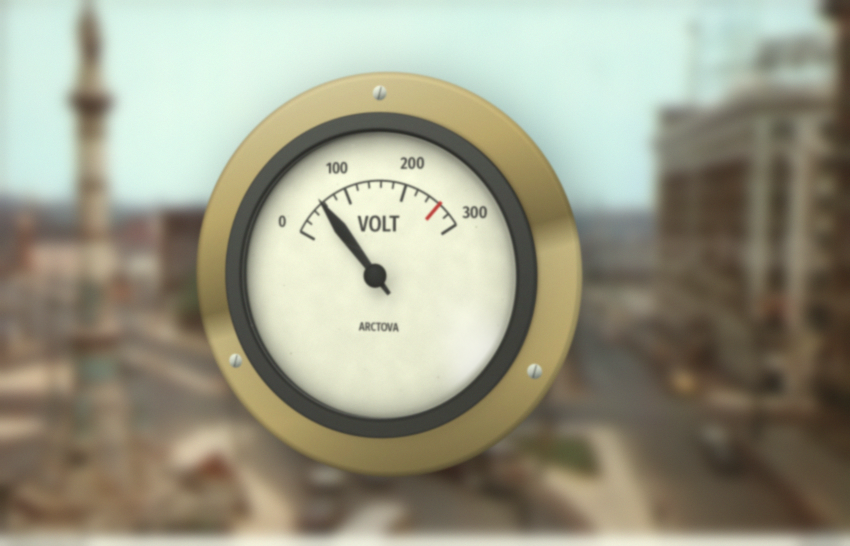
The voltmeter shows 60 V
